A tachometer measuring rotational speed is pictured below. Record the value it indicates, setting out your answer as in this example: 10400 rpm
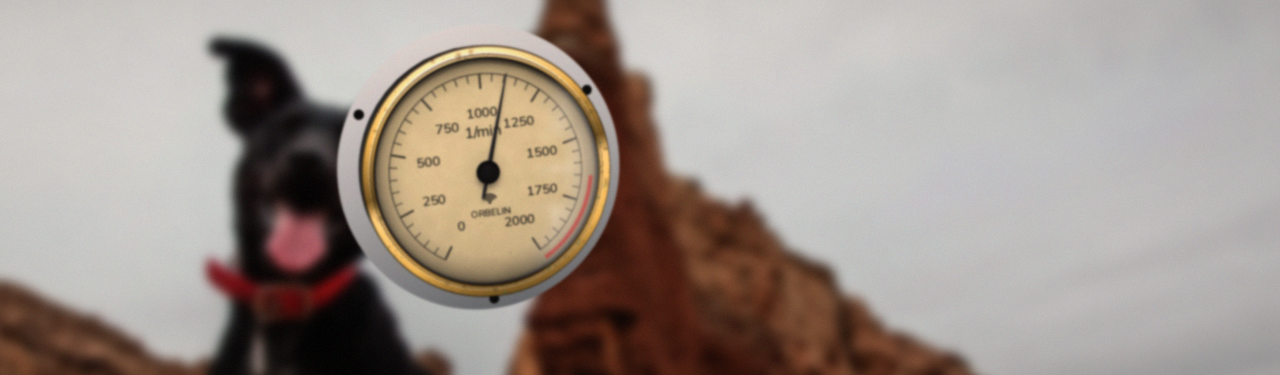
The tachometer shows 1100 rpm
